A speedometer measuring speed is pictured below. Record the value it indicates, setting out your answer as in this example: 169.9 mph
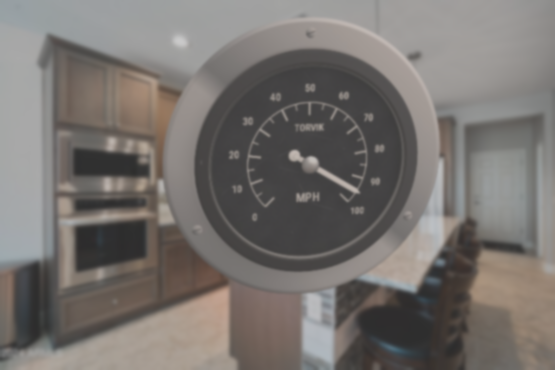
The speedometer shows 95 mph
